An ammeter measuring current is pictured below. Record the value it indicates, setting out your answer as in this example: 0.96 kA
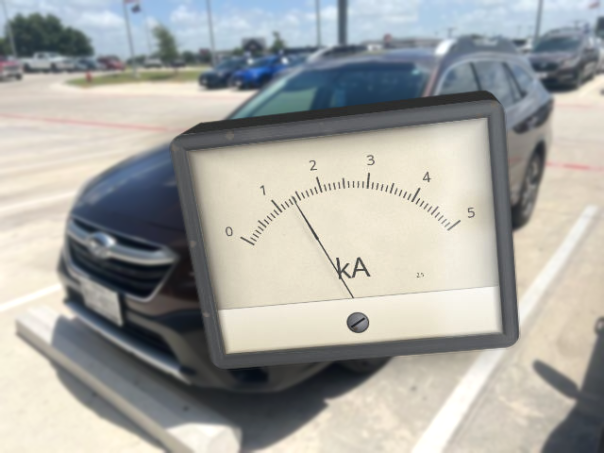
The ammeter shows 1.4 kA
